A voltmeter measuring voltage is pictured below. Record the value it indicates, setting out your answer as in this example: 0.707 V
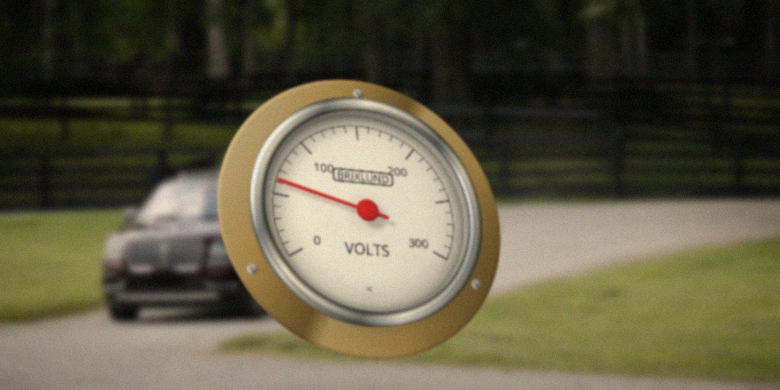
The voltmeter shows 60 V
